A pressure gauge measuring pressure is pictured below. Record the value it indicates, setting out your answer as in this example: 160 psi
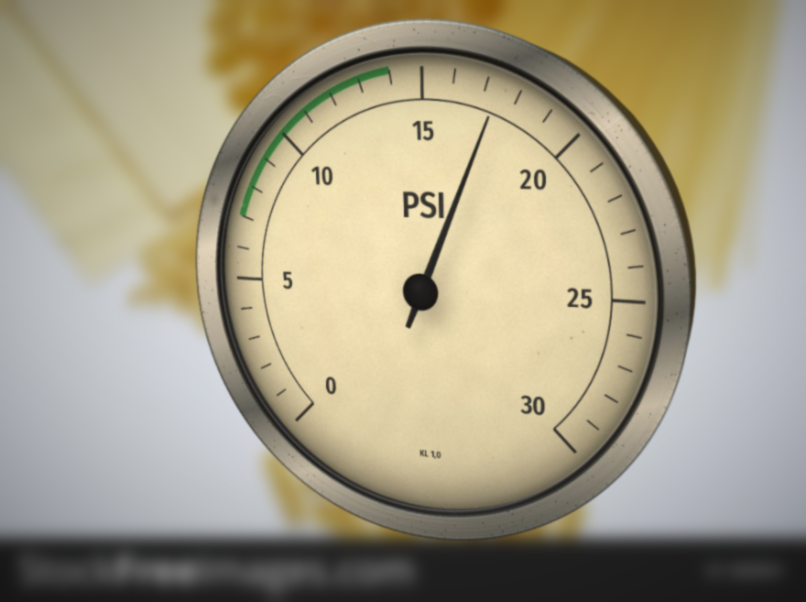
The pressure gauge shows 17.5 psi
